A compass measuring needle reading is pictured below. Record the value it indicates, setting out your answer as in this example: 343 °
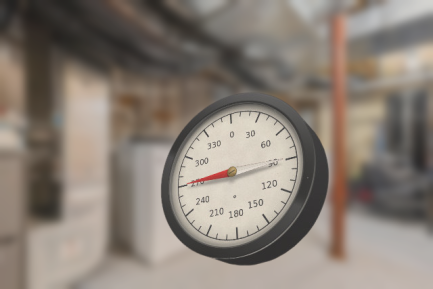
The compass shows 270 °
